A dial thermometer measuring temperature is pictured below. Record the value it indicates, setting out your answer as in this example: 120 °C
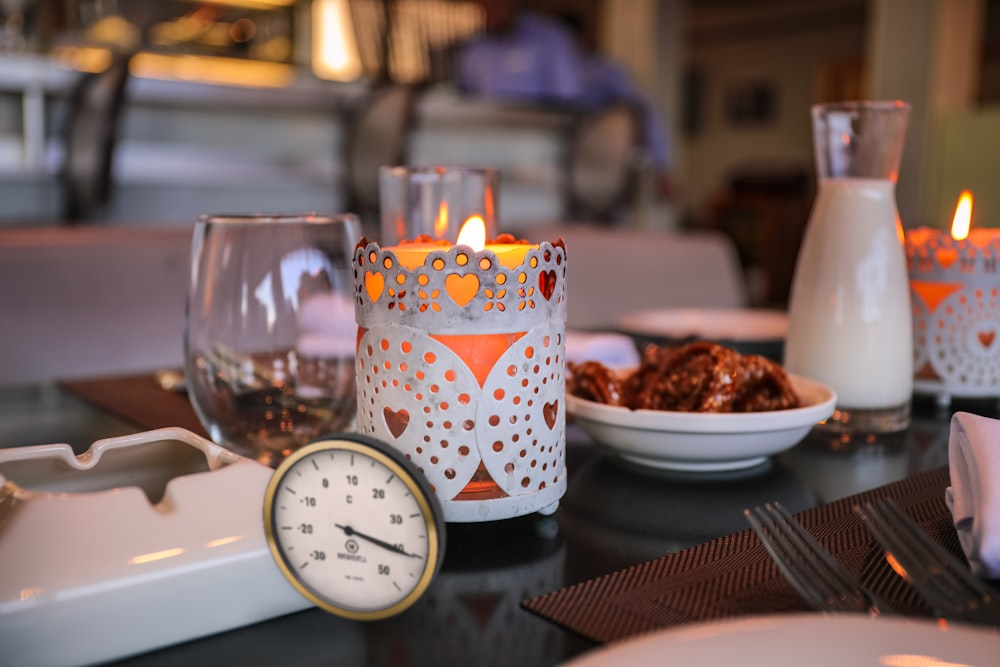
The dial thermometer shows 40 °C
